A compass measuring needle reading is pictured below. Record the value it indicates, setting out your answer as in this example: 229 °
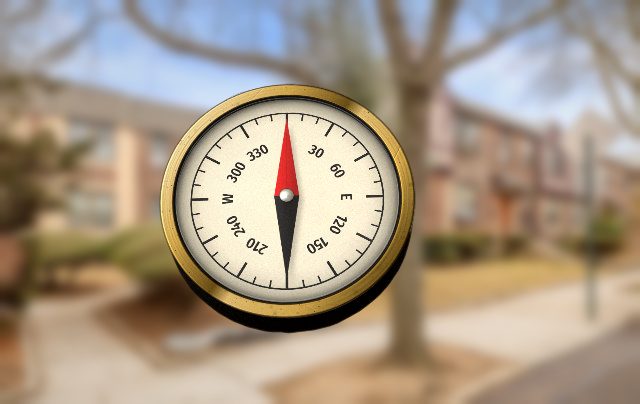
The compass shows 0 °
